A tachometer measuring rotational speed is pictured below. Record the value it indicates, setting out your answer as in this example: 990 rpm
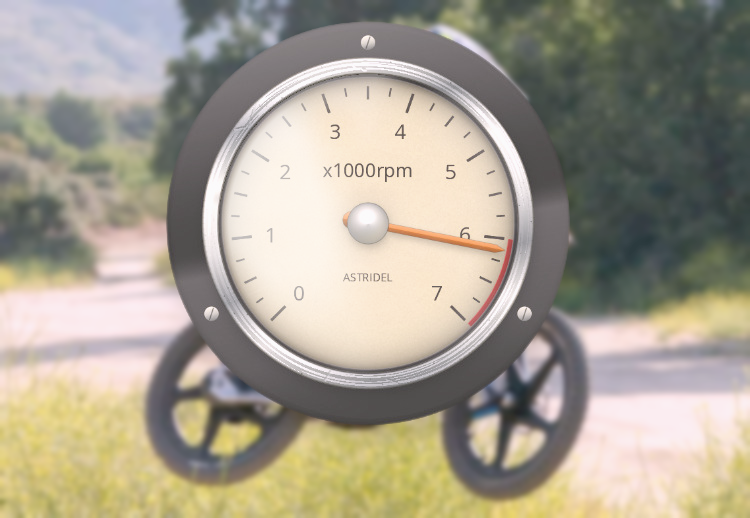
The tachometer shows 6125 rpm
